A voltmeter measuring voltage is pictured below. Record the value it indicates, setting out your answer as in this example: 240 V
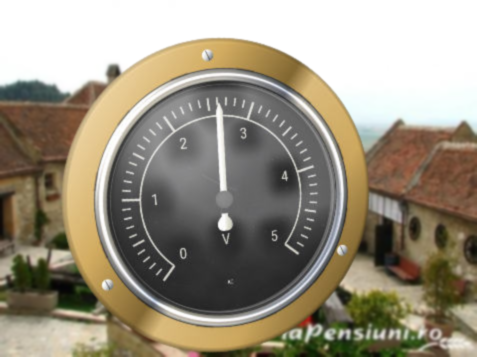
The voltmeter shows 2.6 V
